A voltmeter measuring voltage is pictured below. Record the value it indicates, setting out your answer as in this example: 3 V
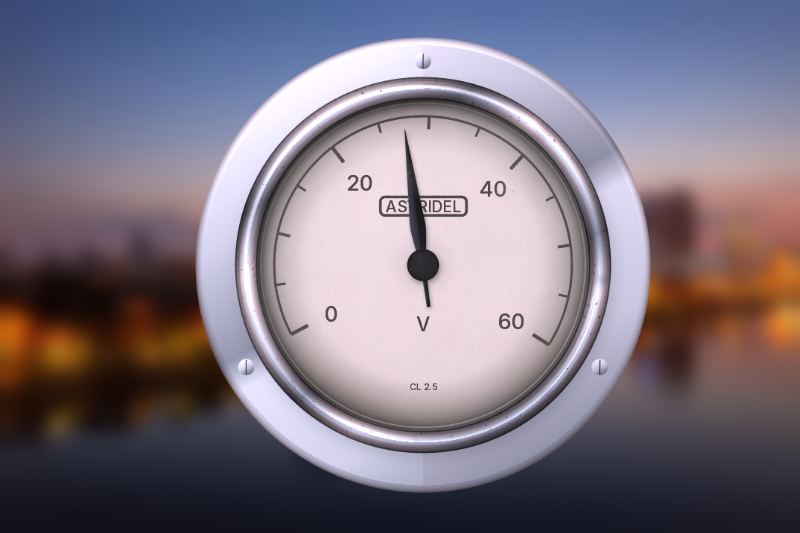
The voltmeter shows 27.5 V
